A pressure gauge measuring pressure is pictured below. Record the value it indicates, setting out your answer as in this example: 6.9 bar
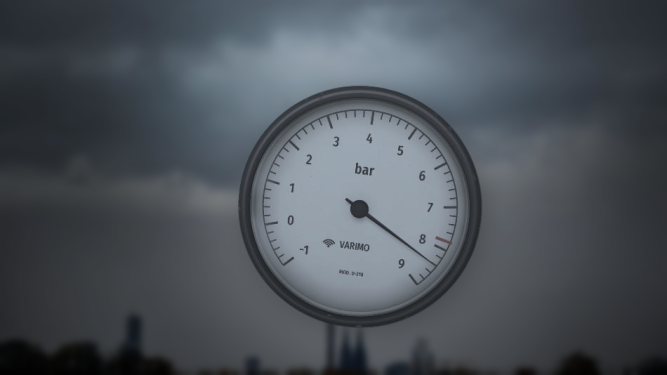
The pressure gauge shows 8.4 bar
